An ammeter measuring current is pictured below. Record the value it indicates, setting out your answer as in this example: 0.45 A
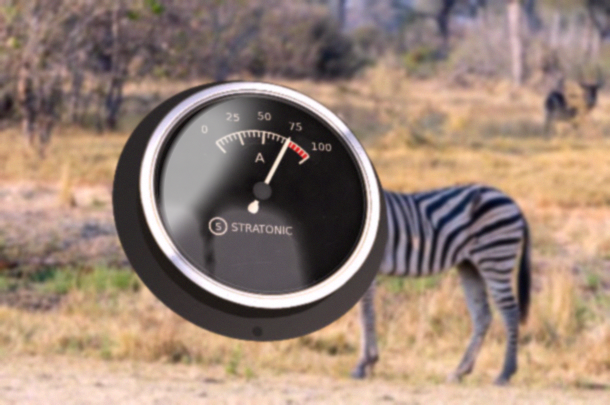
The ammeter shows 75 A
